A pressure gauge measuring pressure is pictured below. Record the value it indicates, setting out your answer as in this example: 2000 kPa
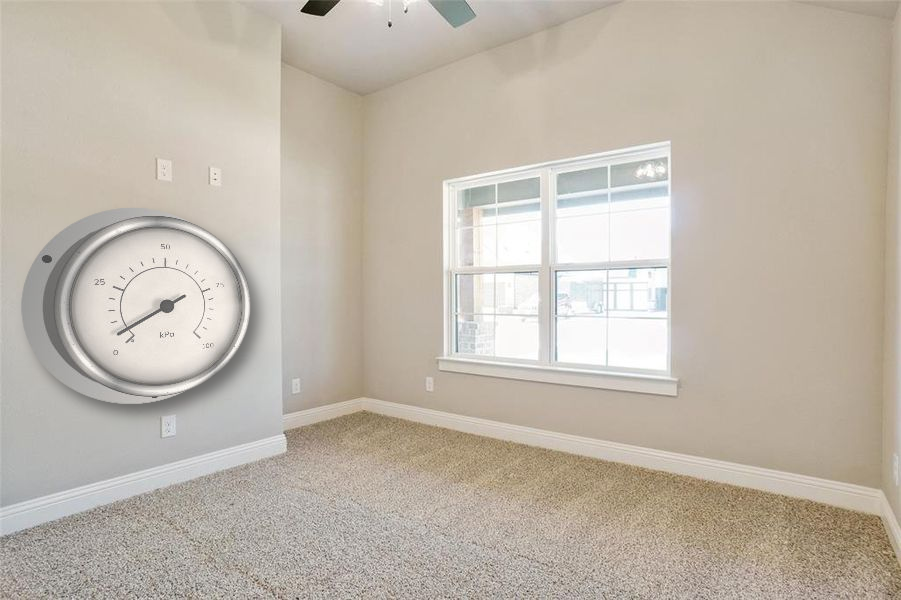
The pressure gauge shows 5 kPa
